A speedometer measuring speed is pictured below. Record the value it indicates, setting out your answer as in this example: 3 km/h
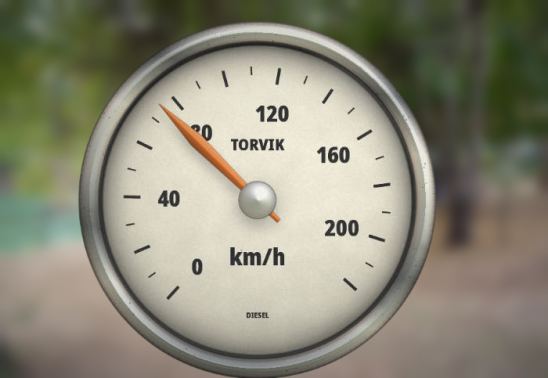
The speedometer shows 75 km/h
